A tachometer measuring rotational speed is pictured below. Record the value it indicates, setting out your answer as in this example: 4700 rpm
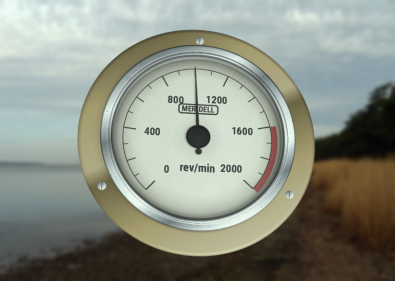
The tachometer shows 1000 rpm
